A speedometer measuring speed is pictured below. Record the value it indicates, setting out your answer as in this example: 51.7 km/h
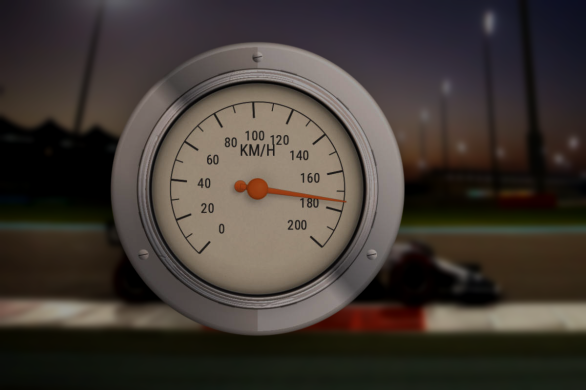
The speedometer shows 175 km/h
